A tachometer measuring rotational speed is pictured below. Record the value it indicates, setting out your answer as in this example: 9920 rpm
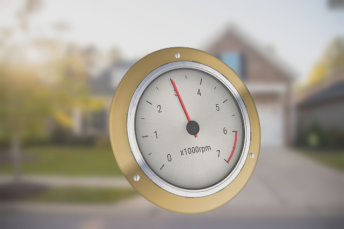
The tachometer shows 3000 rpm
